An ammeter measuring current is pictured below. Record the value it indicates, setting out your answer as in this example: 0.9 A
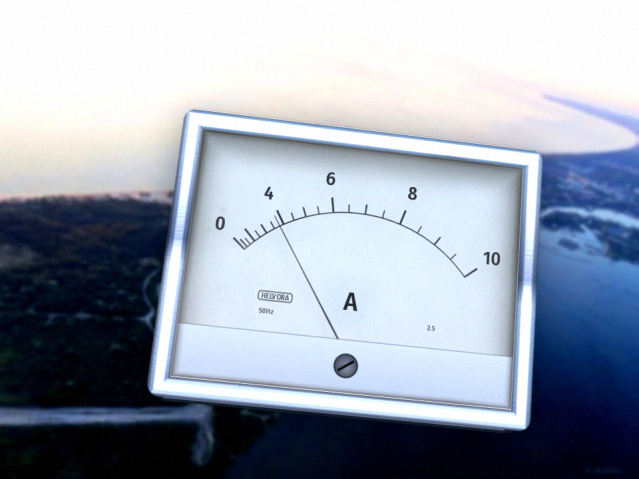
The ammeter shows 3.75 A
